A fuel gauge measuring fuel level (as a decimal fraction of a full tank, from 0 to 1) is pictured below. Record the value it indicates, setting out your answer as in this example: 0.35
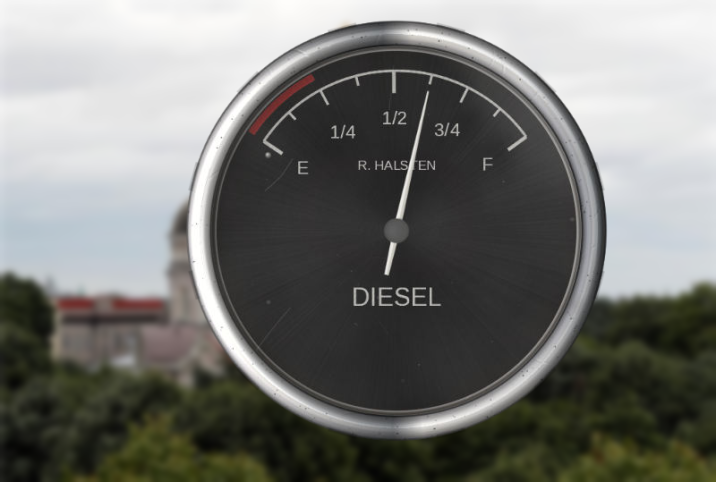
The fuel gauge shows 0.625
